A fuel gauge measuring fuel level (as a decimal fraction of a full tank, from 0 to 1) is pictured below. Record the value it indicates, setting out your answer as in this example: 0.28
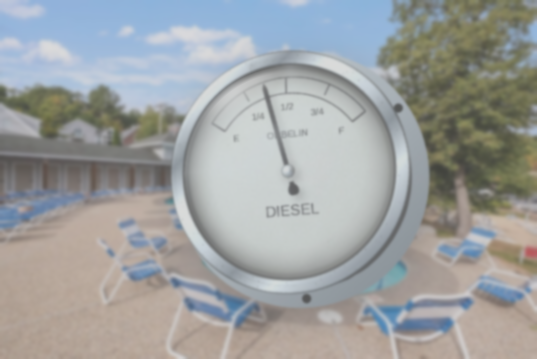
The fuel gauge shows 0.375
